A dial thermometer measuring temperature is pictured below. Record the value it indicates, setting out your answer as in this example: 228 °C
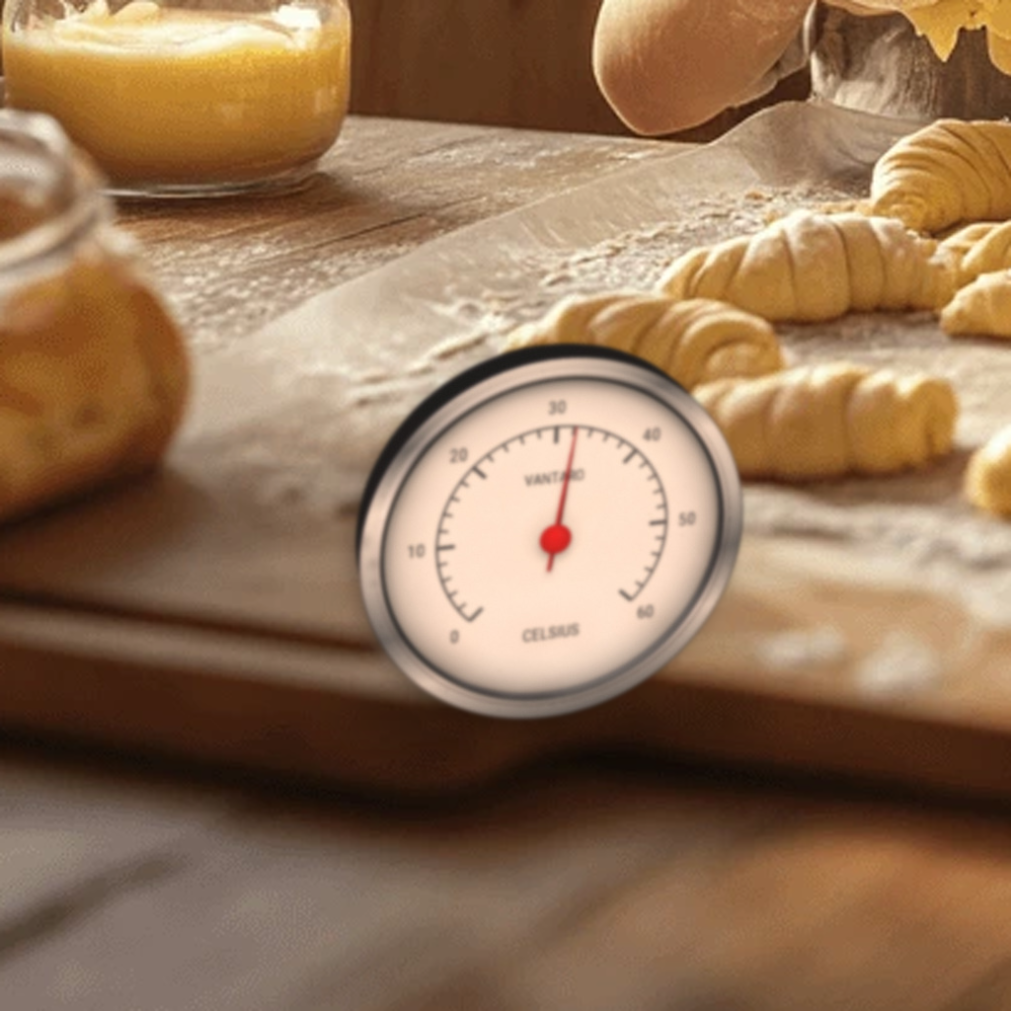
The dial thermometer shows 32 °C
